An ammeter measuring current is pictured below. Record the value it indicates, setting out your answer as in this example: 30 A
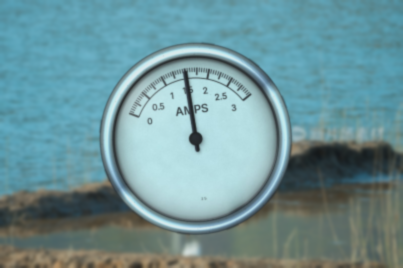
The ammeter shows 1.5 A
